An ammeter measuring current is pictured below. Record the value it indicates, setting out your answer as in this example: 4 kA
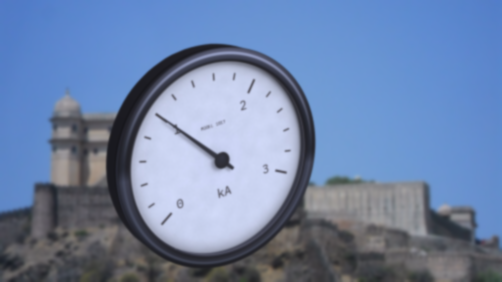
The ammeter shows 1 kA
